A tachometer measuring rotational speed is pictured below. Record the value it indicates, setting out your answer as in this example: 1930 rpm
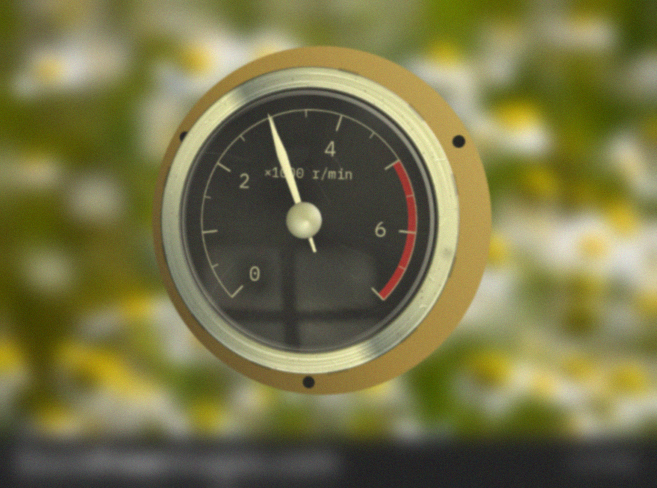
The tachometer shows 3000 rpm
